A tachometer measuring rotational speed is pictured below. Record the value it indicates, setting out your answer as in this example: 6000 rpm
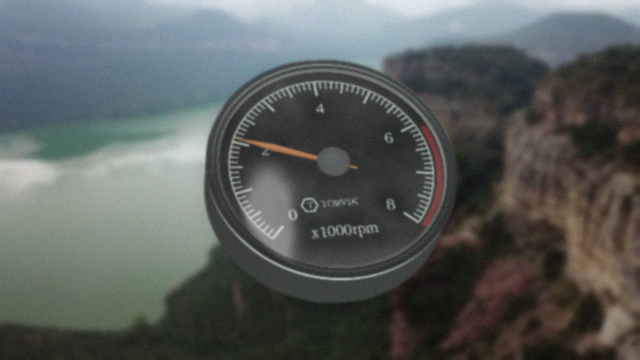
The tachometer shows 2000 rpm
